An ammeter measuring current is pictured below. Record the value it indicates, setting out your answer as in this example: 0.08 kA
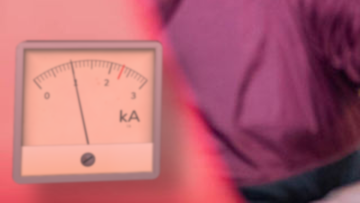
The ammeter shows 1 kA
